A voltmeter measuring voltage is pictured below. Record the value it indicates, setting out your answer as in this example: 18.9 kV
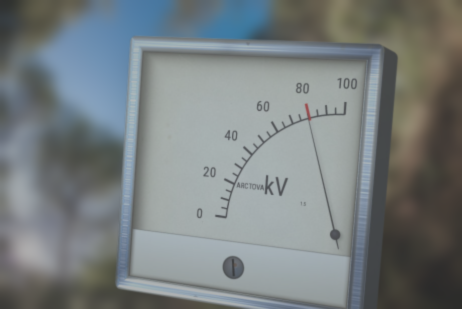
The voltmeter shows 80 kV
